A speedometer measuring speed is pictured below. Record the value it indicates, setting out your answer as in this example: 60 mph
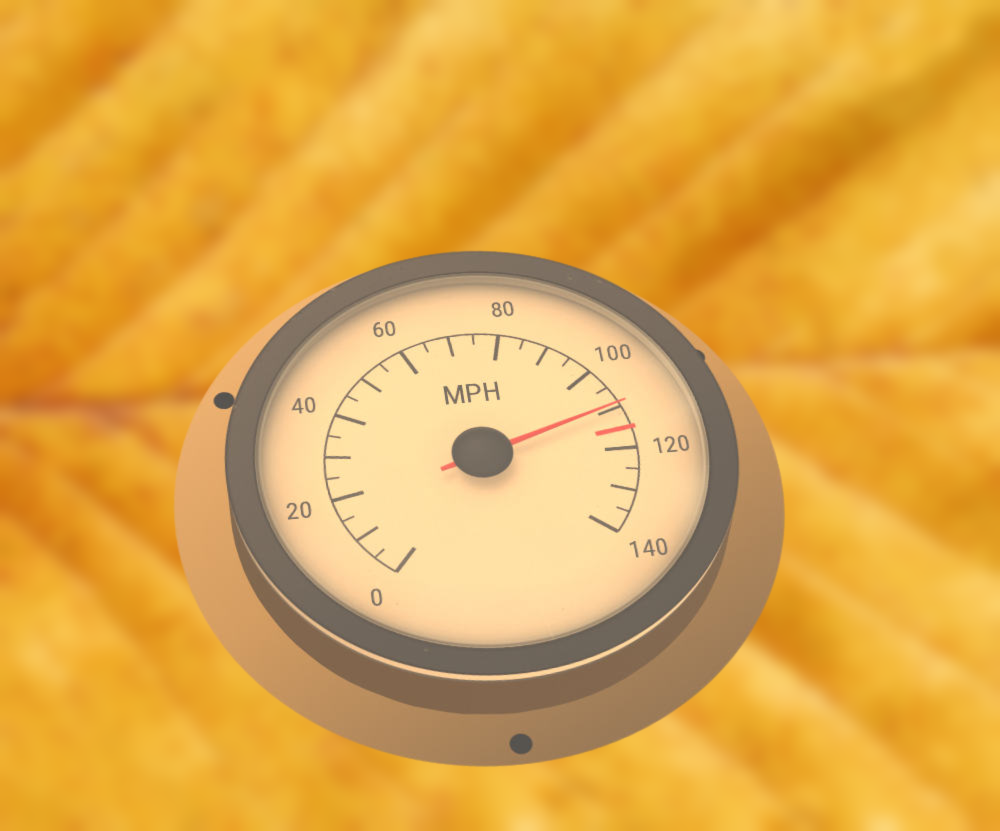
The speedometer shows 110 mph
